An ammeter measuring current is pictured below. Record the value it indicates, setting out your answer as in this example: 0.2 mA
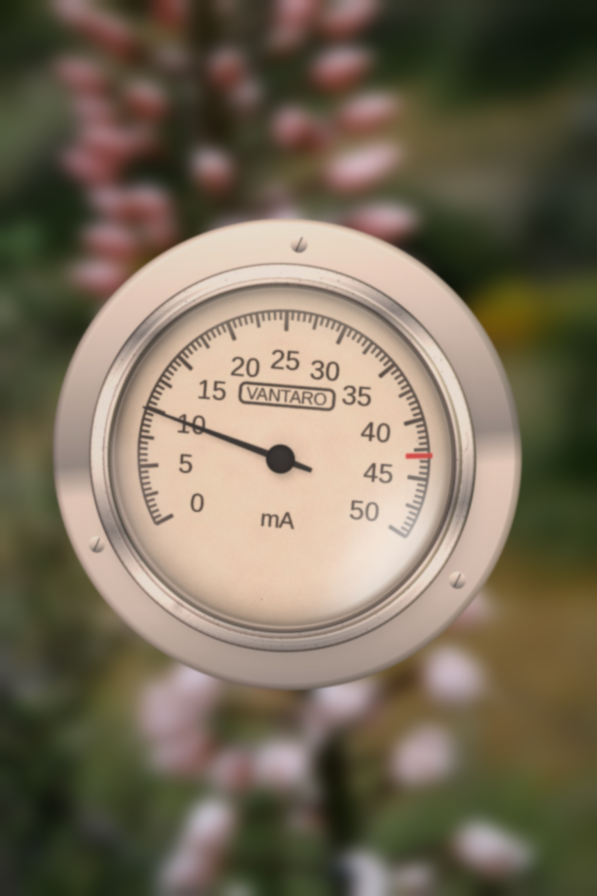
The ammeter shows 10 mA
